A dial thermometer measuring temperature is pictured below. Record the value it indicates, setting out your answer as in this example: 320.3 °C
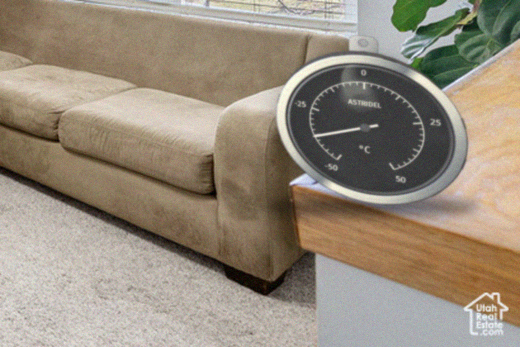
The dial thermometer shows -37.5 °C
